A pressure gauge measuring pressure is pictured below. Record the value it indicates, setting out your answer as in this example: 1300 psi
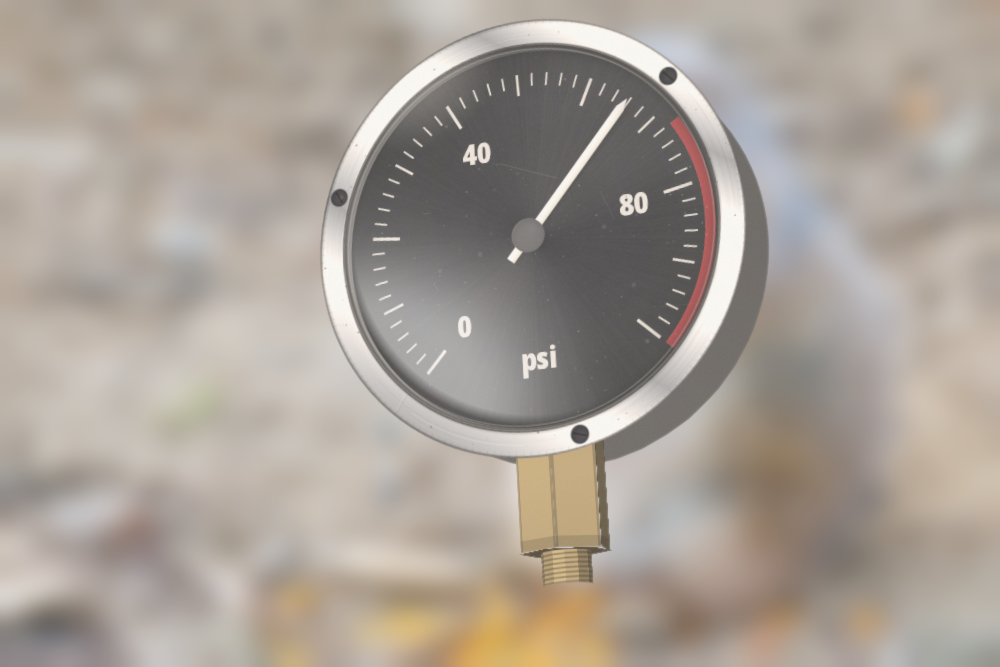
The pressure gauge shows 66 psi
